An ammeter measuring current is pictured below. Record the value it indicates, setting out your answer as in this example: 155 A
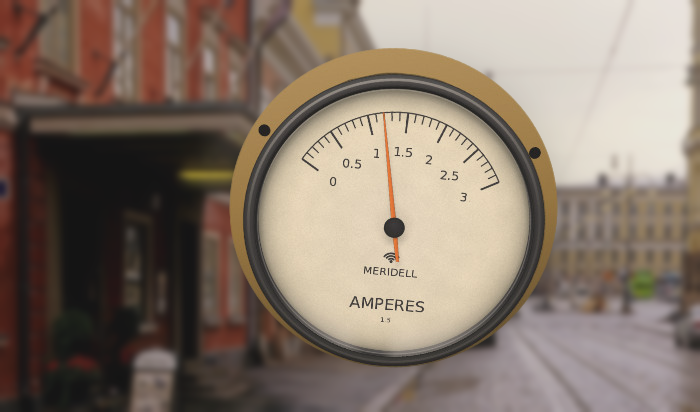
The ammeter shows 1.2 A
